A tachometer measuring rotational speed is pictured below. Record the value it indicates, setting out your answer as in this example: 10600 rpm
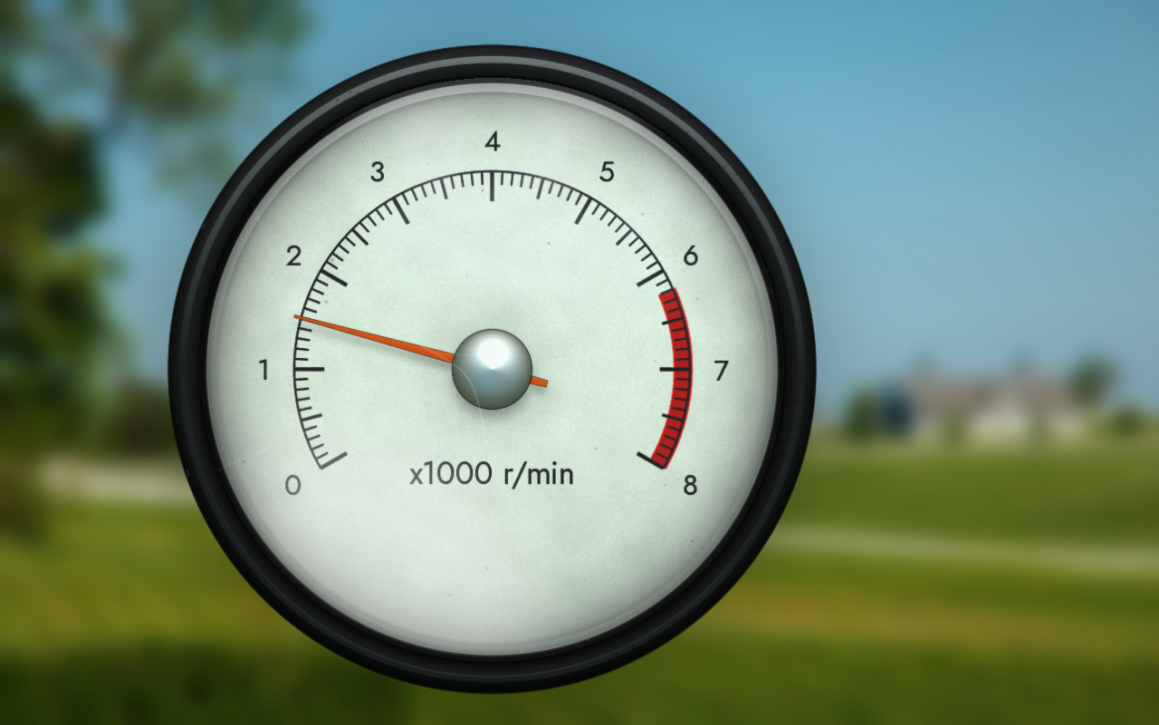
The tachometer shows 1500 rpm
